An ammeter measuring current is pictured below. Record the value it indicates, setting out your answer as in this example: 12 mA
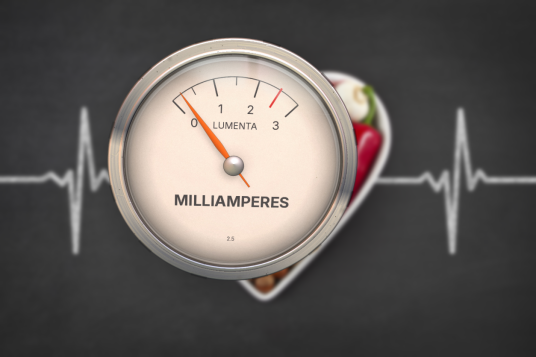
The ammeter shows 0.25 mA
